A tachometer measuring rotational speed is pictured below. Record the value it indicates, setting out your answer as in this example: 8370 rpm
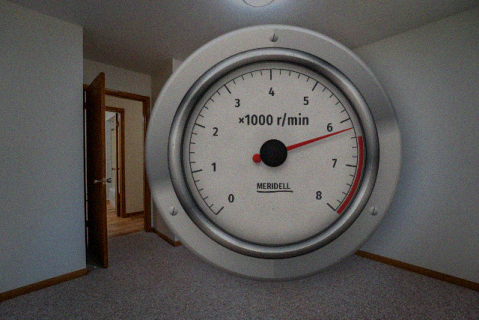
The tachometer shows 6200 rpm
